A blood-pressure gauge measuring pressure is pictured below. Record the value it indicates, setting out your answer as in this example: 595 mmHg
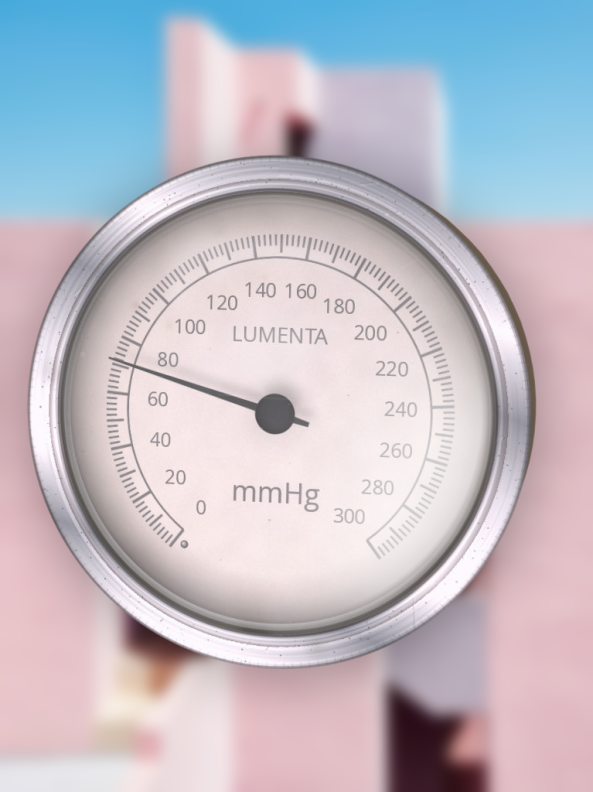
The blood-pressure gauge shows 72 mmHg
